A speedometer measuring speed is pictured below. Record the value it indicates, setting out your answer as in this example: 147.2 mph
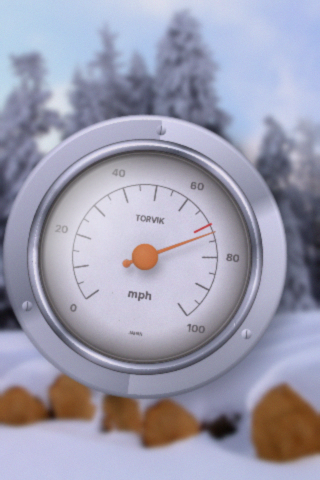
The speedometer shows 72.5 mph
